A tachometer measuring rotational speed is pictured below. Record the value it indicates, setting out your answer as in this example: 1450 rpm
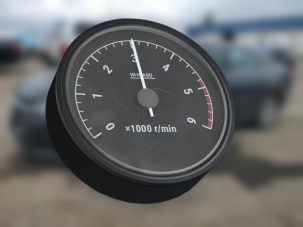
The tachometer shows 3000 rpm
